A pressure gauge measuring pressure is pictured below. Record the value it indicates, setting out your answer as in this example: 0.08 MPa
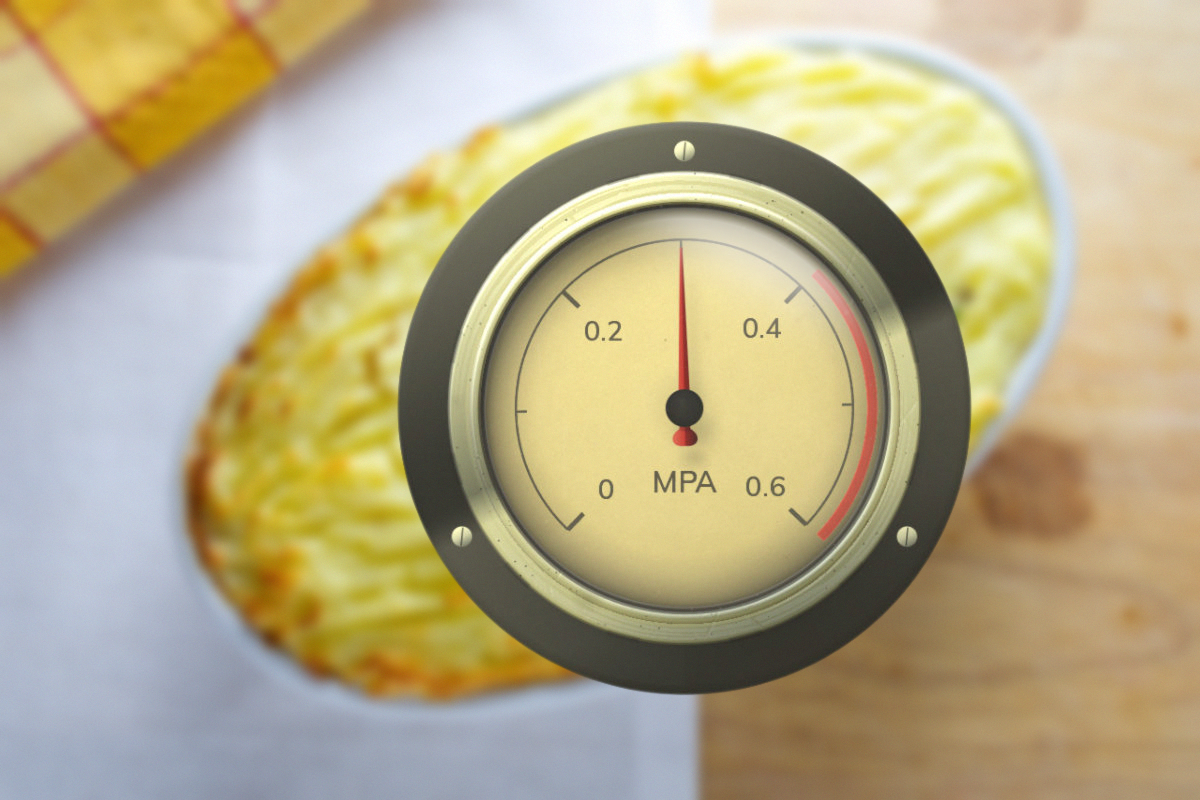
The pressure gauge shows 0.3 MPa
